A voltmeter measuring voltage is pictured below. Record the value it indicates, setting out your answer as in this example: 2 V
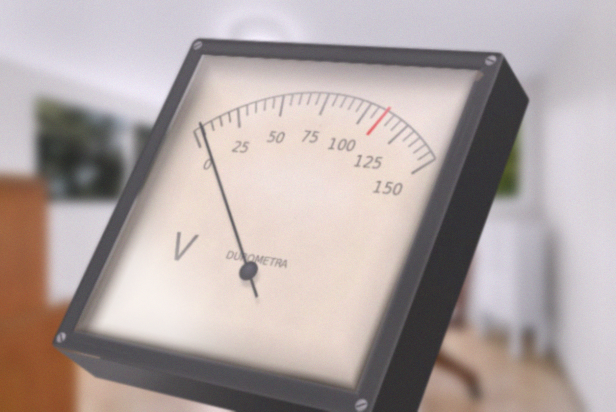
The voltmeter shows 5 V
